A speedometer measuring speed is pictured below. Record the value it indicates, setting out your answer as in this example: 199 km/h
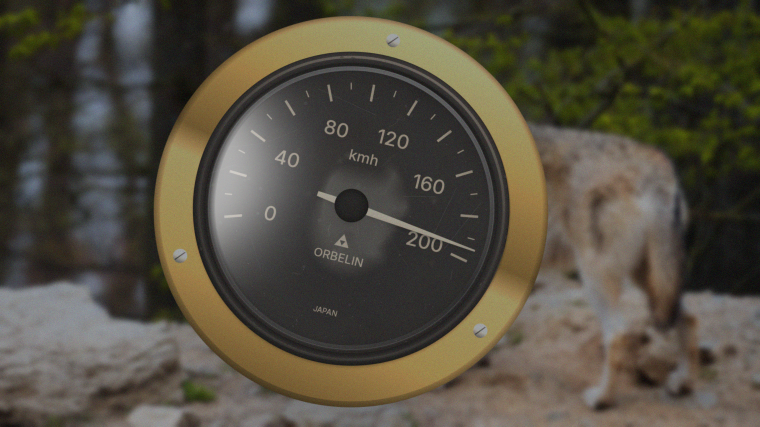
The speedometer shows 195 km/h
